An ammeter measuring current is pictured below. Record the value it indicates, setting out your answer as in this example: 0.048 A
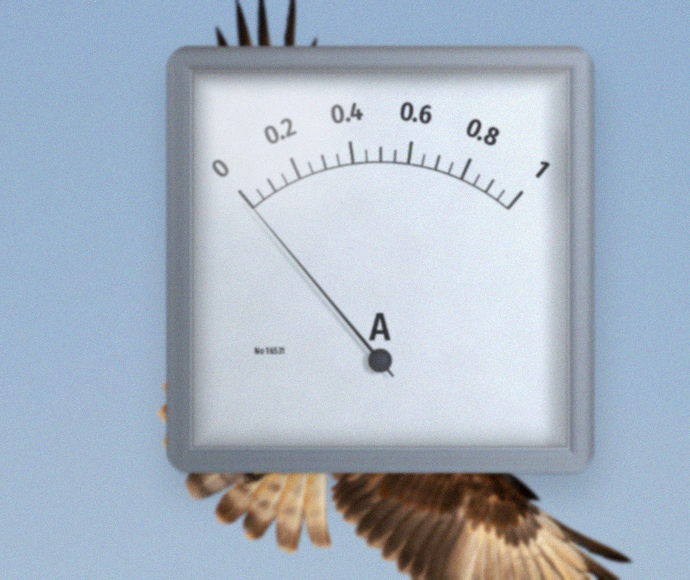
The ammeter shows 0 A
